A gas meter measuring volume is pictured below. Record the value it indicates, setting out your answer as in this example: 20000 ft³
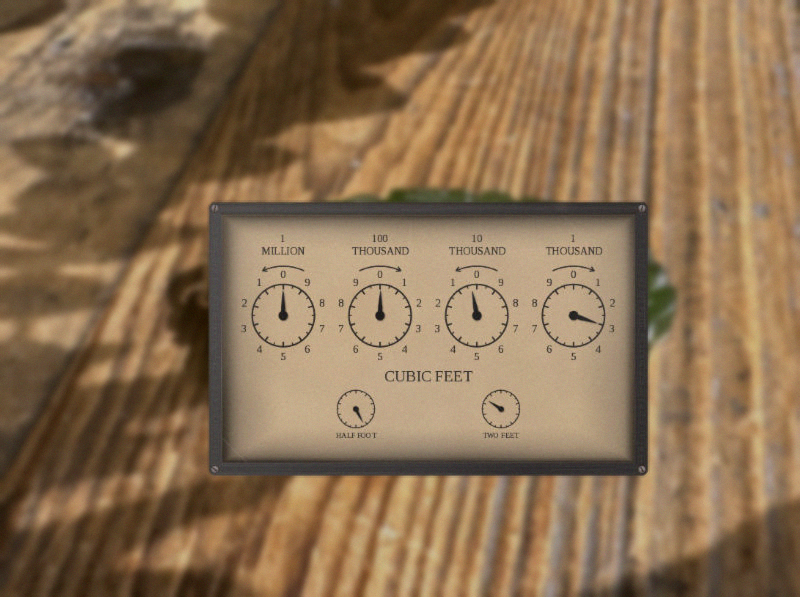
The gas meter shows 300 ft³
